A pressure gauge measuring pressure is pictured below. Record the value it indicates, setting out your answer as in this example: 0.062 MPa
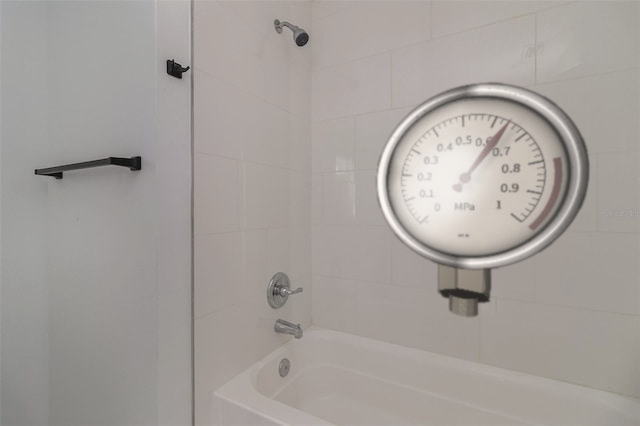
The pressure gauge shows 0.64 MPa
